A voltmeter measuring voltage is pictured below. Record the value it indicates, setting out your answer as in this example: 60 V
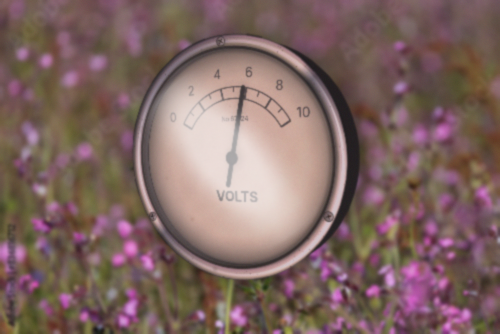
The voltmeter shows 6 V
